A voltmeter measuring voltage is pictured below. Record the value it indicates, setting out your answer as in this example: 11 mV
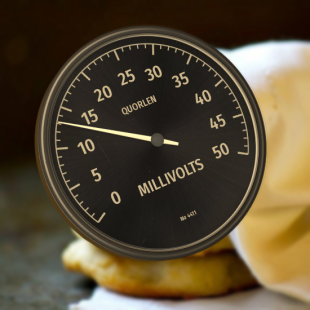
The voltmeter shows 13 mV
